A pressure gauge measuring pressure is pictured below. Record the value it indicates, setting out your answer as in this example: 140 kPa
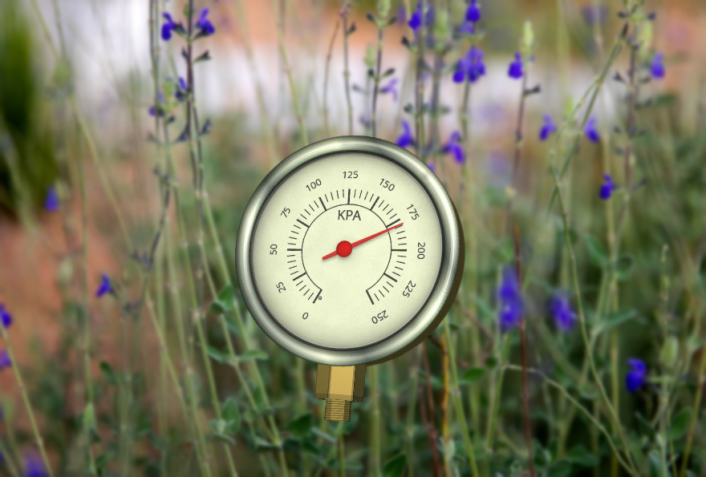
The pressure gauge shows 180 kPa
